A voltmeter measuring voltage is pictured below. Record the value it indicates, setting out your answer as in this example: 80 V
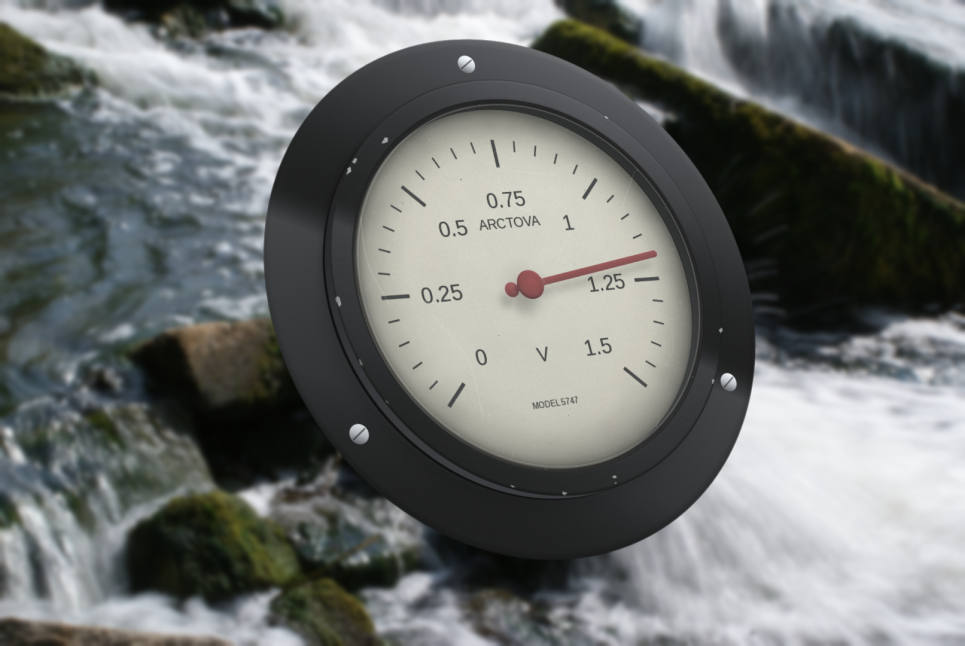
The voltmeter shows 1.2 V
